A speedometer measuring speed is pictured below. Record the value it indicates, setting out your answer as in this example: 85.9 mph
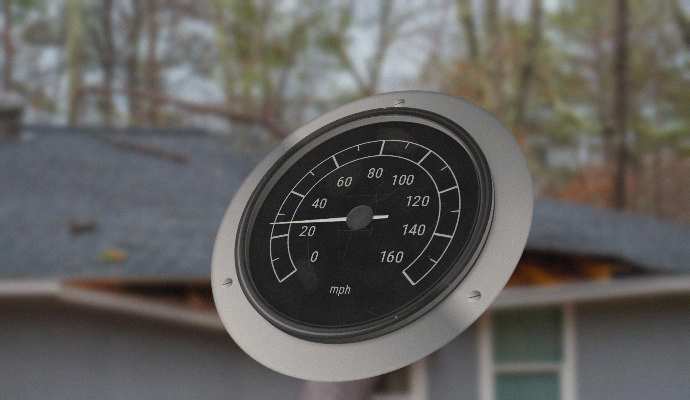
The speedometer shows 25 mph
